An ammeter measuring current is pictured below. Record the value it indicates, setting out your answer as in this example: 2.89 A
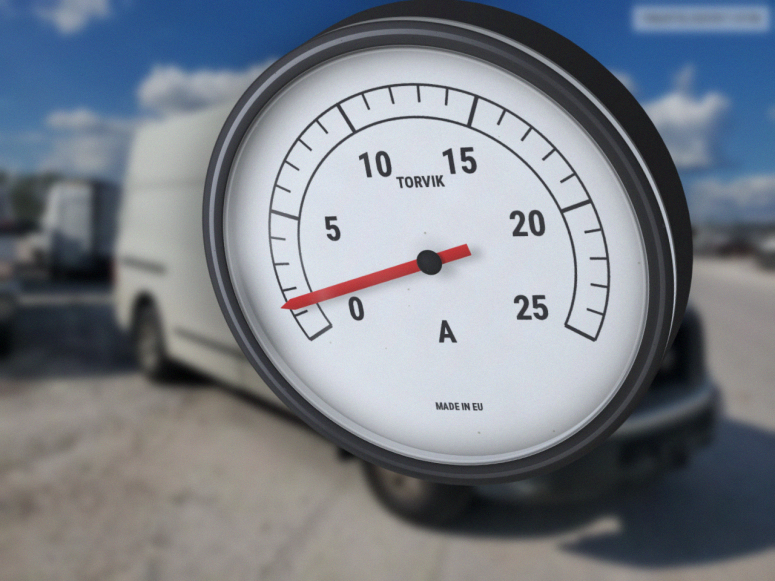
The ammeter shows 1.5 A
